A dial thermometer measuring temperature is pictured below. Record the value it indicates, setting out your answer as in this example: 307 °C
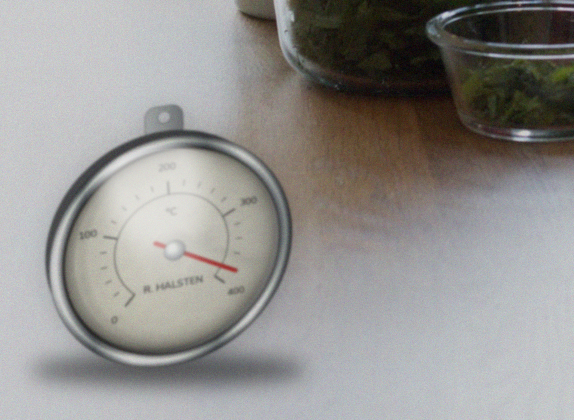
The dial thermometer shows 380 °C
